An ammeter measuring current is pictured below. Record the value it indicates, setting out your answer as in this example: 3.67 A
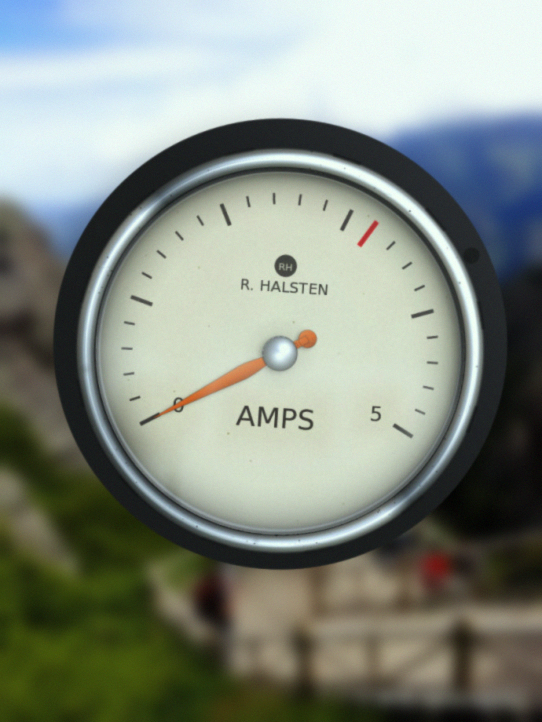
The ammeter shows 0 A
